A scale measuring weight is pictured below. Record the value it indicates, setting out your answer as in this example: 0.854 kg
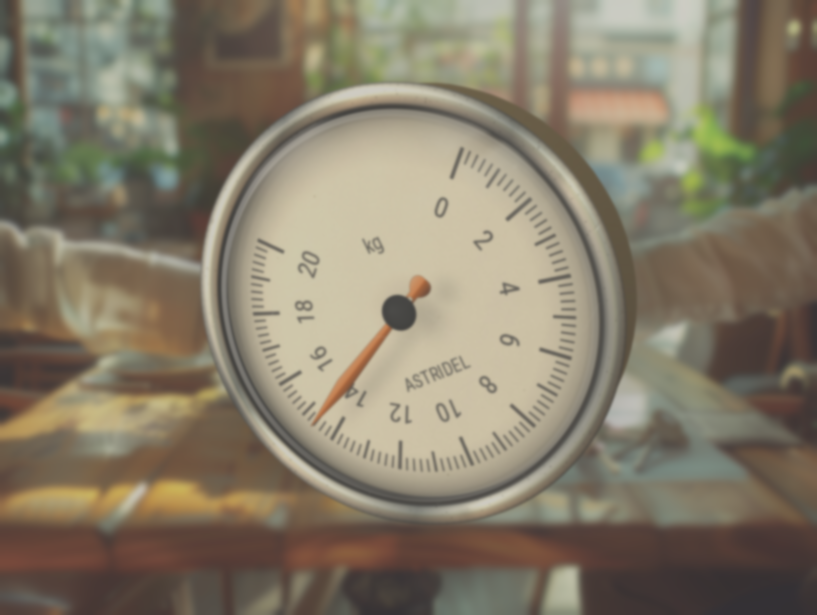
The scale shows 14.6 kg
